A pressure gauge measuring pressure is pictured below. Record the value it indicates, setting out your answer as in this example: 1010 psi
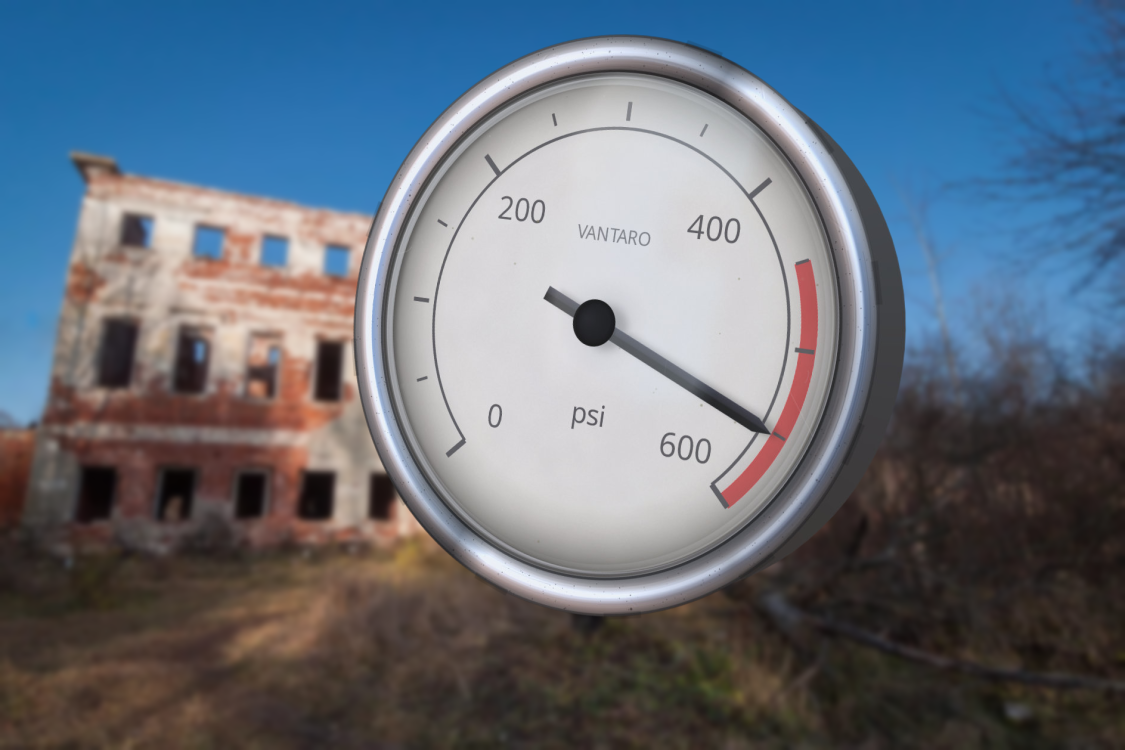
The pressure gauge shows 550 psi
